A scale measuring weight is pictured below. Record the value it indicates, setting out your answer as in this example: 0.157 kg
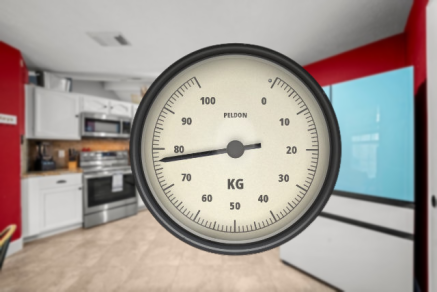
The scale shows 77 kg
